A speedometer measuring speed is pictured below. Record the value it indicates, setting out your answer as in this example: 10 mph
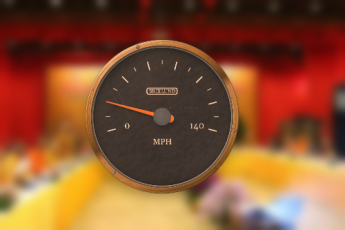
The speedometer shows 20 mph
